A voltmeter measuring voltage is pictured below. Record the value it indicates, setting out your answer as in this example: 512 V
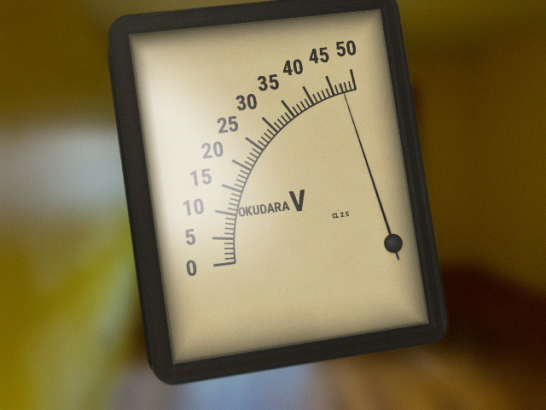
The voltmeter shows 47 V
